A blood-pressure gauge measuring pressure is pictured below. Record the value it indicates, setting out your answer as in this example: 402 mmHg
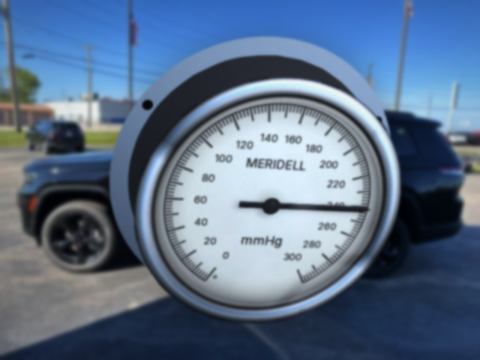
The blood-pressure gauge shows 240 mmHg
